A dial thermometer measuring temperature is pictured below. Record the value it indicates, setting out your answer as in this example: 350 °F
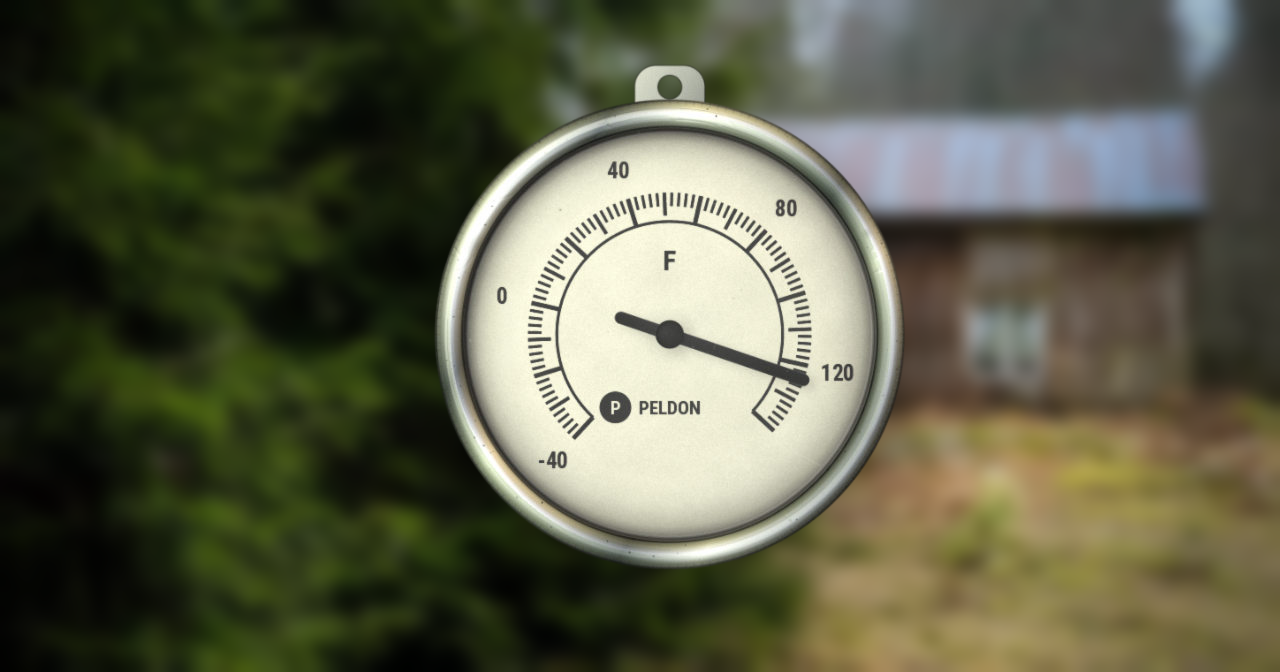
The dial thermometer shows 124 °F
